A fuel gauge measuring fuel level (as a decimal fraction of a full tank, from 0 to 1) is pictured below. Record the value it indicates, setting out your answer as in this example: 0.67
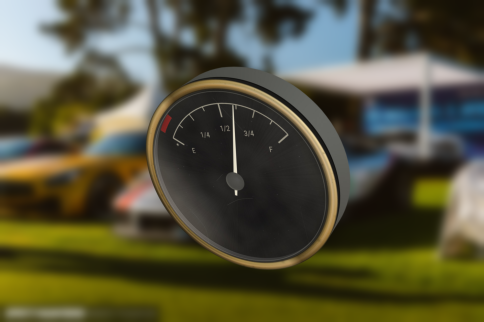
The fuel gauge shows 0.625
